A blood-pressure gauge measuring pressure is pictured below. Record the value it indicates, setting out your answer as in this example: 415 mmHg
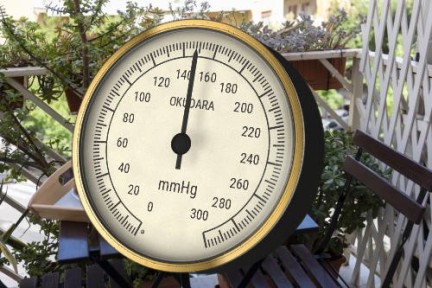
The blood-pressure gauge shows 150 mmHg
